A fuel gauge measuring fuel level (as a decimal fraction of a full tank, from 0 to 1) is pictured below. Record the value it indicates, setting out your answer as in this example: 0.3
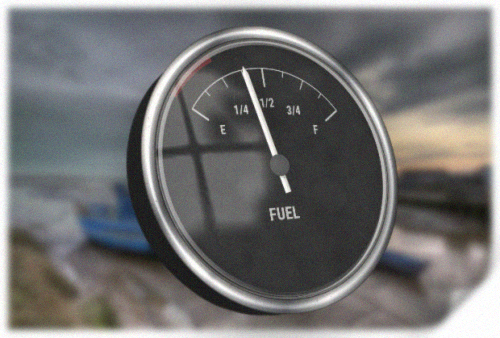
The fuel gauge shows 0.375
